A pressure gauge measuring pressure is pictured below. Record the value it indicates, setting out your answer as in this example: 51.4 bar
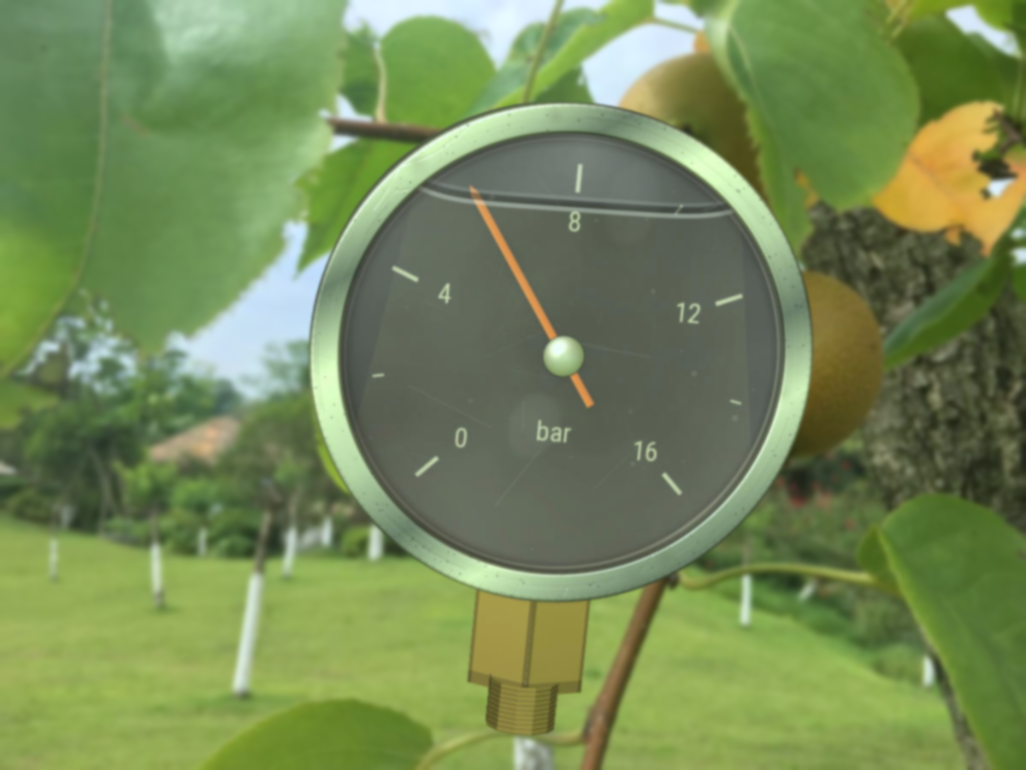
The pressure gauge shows 6 bar
